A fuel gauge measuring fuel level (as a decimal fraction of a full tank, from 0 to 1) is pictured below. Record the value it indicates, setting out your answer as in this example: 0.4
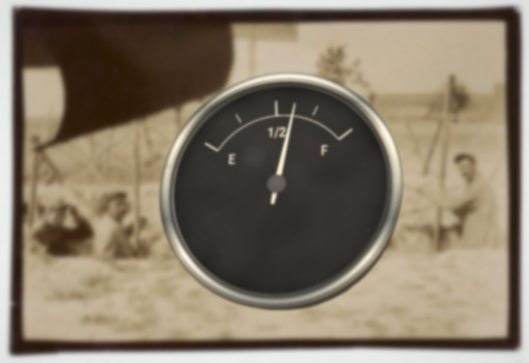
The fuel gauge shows 0.625
